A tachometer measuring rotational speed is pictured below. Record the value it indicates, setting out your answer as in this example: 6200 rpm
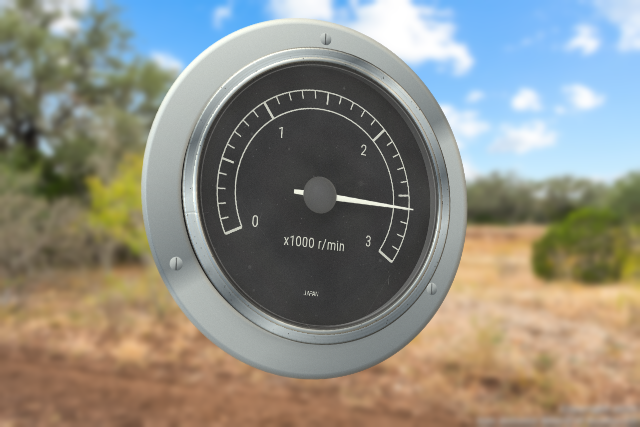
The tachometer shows 2600 rpm
